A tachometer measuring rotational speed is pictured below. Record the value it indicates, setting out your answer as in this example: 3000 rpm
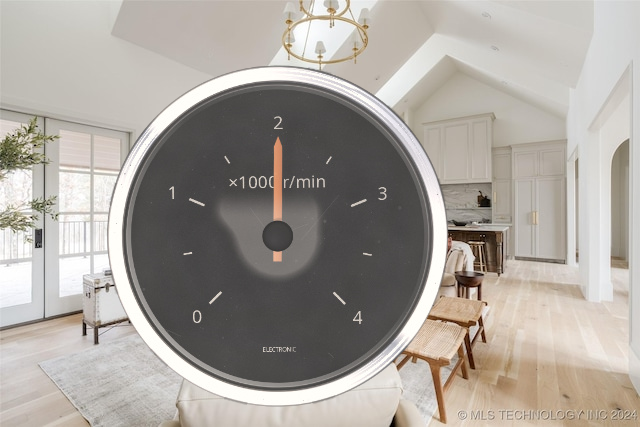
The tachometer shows 2000 rpm
